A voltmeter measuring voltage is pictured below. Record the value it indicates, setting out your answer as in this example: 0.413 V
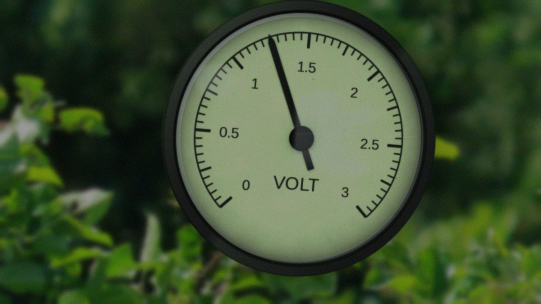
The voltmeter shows 1.25 V
